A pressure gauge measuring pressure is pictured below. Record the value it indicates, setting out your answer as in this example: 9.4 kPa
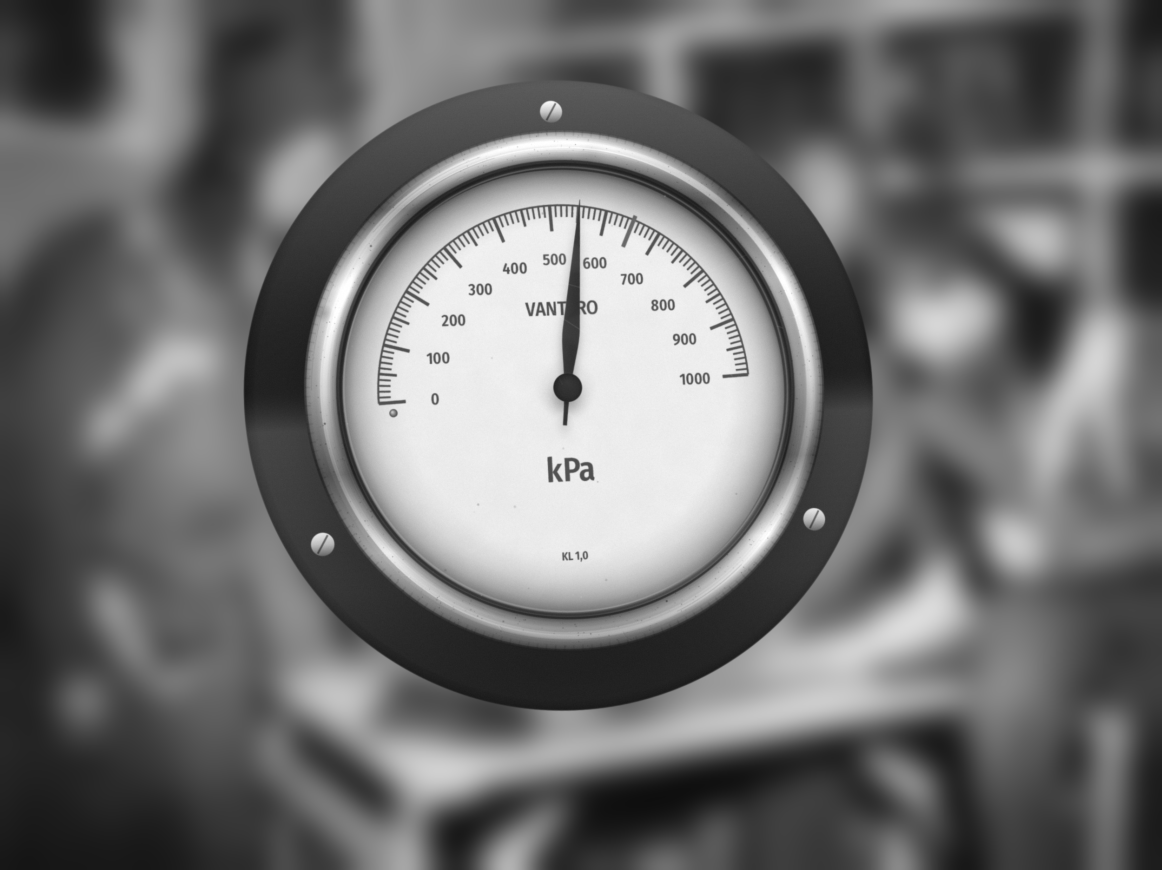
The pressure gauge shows 550 kPa
